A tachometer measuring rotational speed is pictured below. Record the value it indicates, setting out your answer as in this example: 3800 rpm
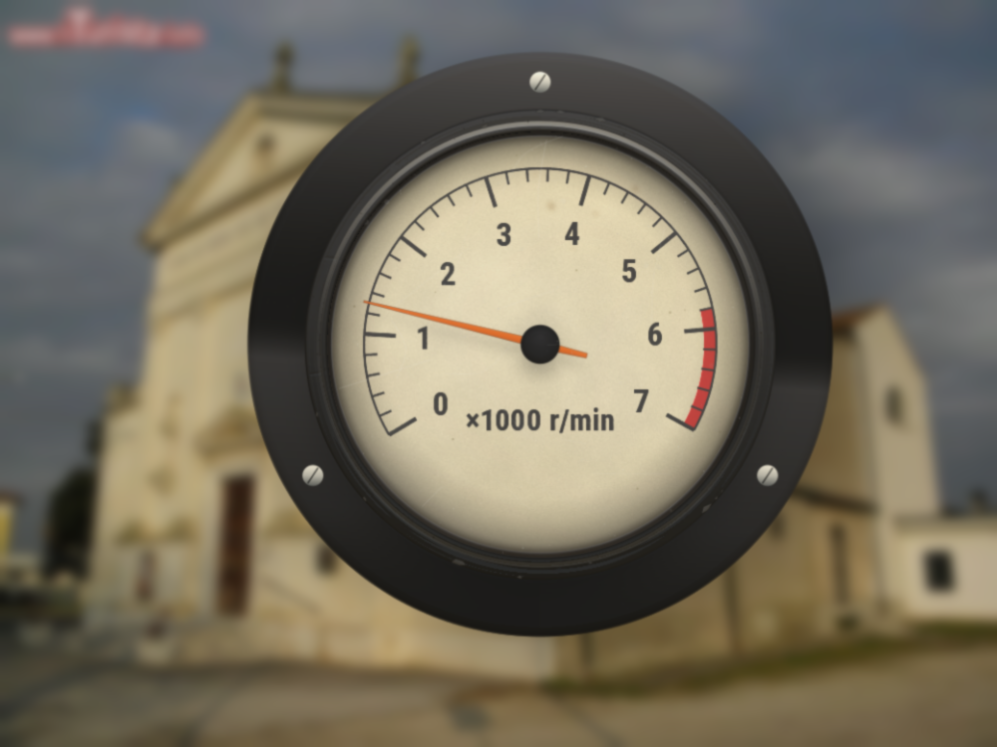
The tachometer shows 1300 rpm
